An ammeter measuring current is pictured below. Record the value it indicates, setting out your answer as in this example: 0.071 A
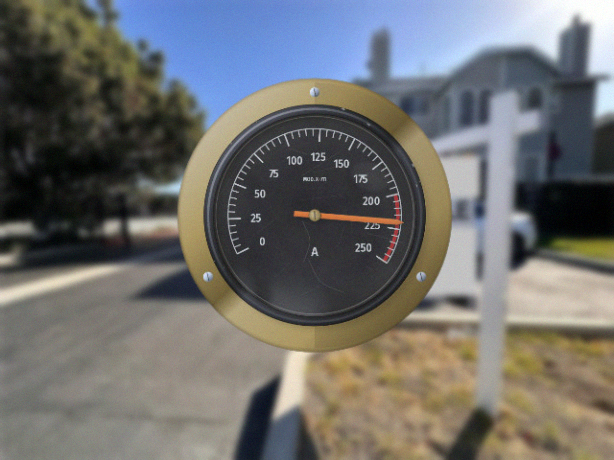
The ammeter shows 220 A
